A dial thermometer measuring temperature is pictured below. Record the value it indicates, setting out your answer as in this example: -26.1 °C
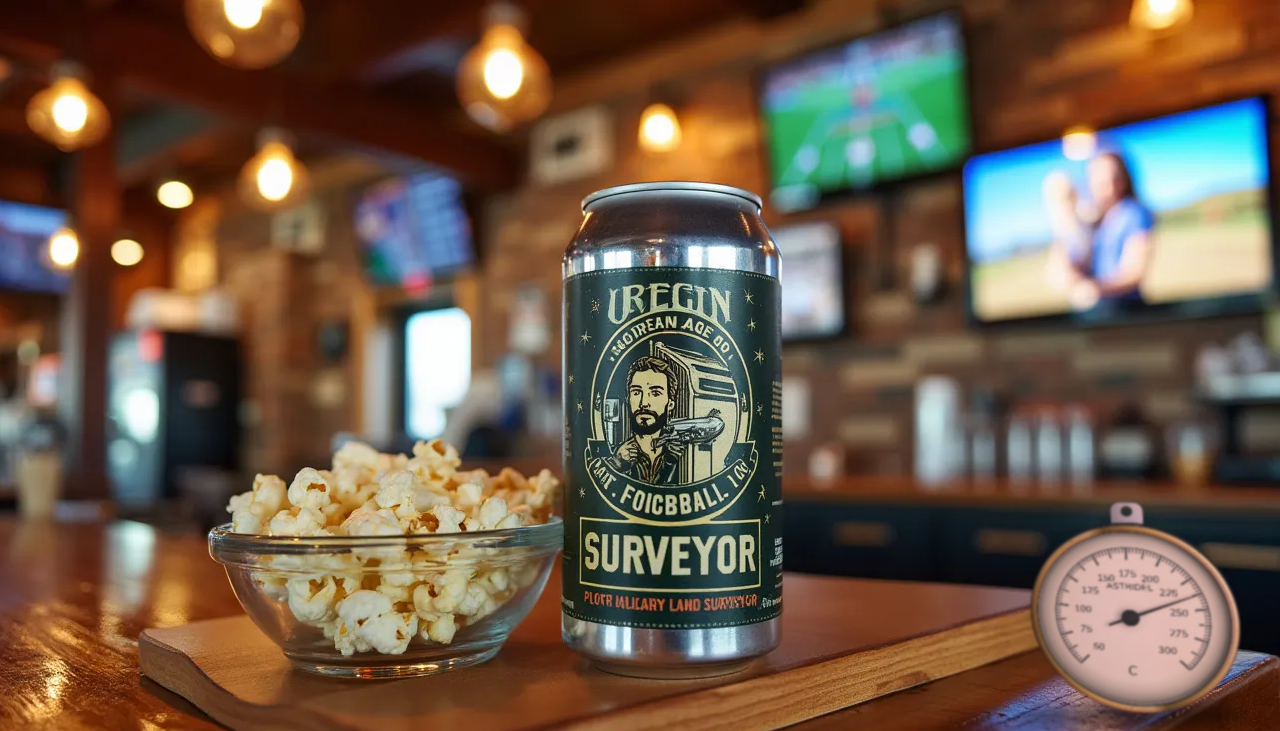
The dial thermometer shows 237.5 °C
